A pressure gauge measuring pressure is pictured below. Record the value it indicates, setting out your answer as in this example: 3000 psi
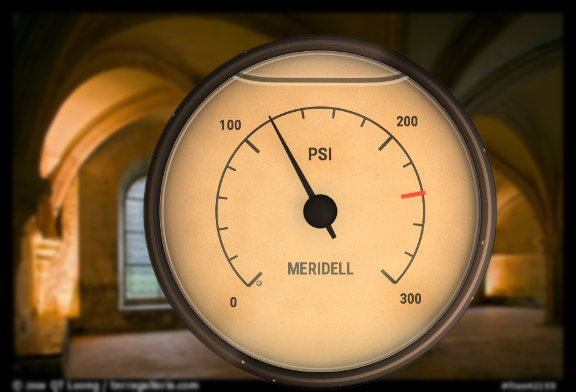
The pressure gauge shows 120 psi
